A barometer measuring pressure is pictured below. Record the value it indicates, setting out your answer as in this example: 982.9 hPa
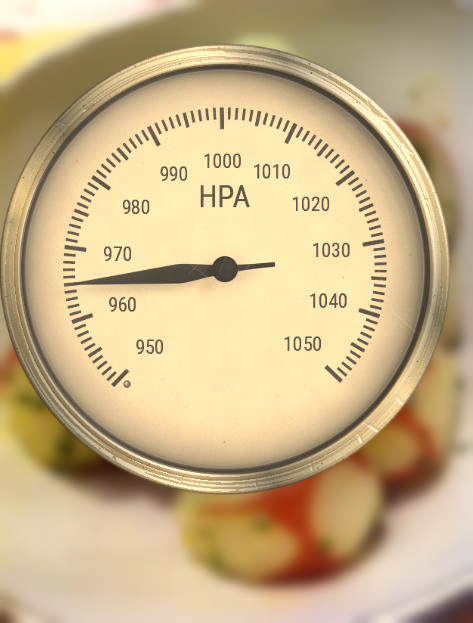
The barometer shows 965 hPa
